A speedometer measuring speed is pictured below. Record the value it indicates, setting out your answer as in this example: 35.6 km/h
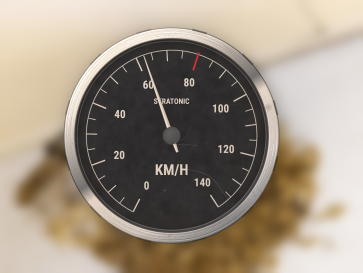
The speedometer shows 62.5 km/h
